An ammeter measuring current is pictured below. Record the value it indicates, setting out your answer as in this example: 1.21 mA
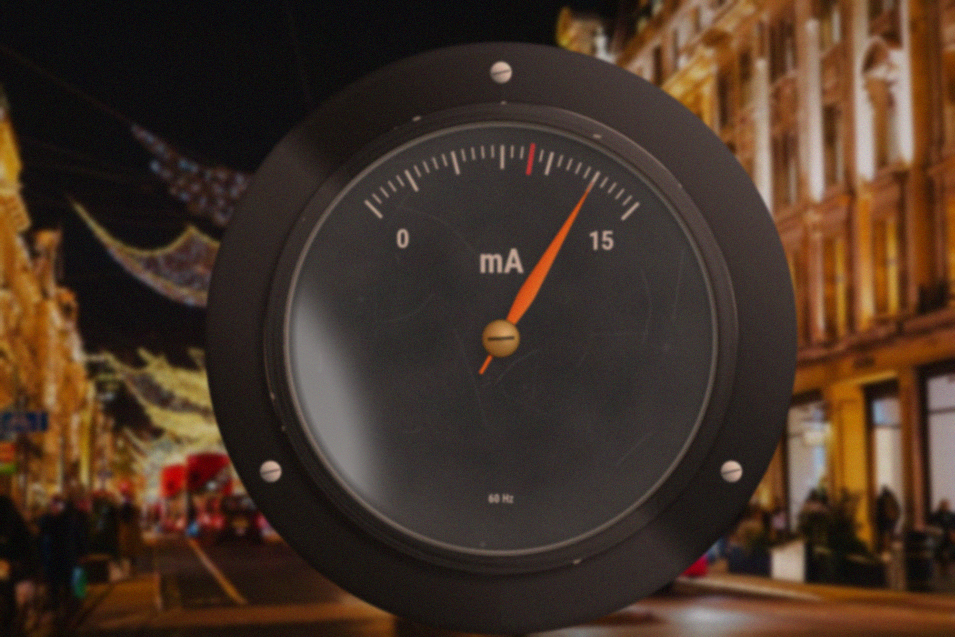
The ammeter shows 12.5 mA
